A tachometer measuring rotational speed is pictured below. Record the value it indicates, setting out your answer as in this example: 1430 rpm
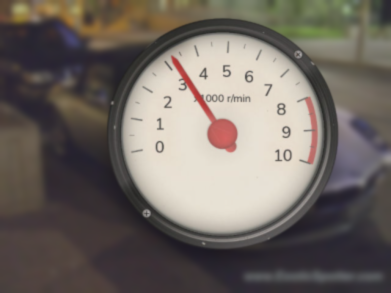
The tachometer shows 3250 rpm
